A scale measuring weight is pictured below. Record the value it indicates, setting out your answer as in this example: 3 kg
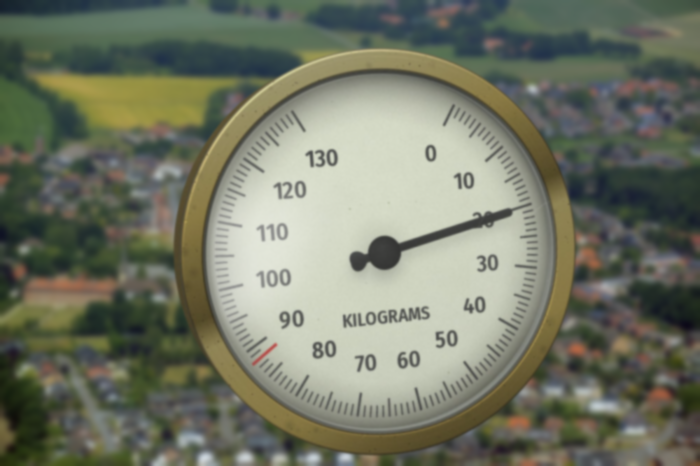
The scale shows 20 kg
